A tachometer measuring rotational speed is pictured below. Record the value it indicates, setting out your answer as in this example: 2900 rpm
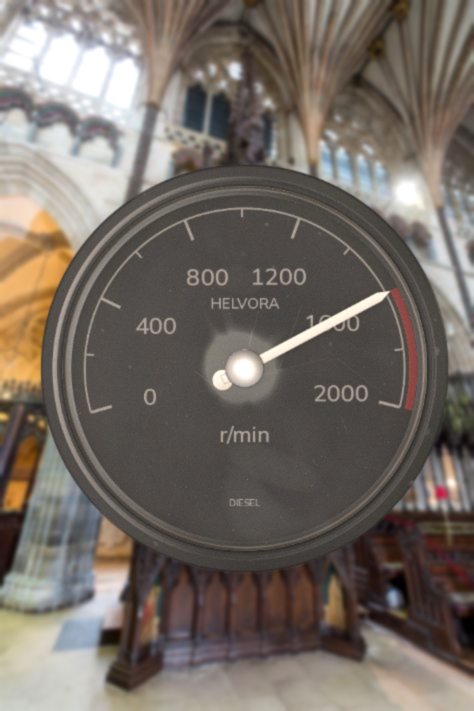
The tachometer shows 1600 rpm
